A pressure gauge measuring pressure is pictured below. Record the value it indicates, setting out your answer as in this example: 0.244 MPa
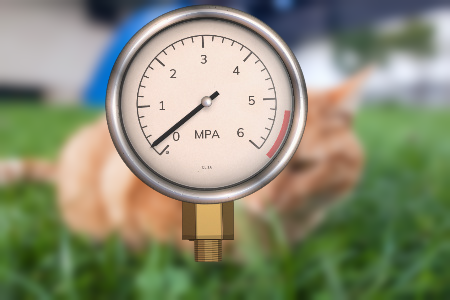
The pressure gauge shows 0.2 MPa
